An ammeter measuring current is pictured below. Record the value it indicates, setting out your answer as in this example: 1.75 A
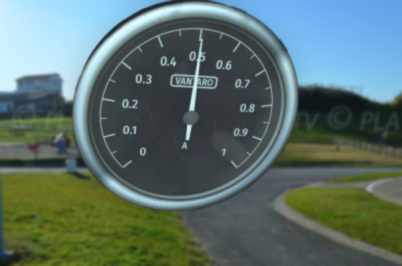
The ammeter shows 0.5 A
